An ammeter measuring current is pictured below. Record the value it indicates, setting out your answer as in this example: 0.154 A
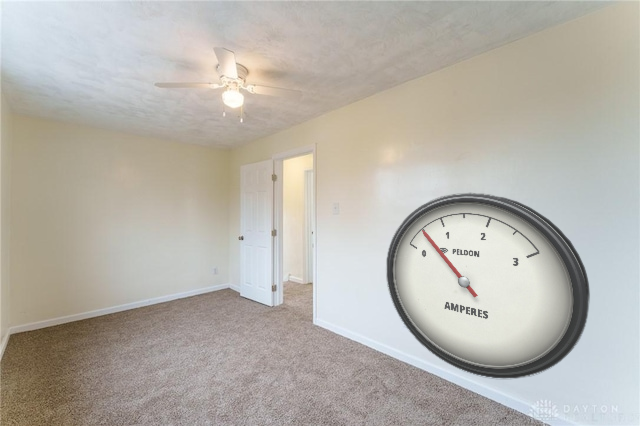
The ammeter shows 0.5 A
